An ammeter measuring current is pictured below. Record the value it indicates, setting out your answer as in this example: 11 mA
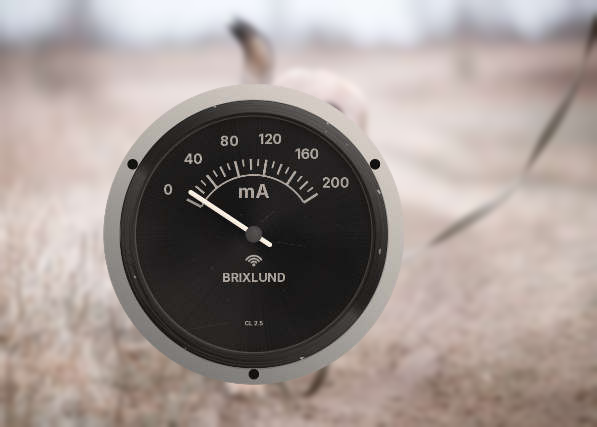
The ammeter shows 10 mA
